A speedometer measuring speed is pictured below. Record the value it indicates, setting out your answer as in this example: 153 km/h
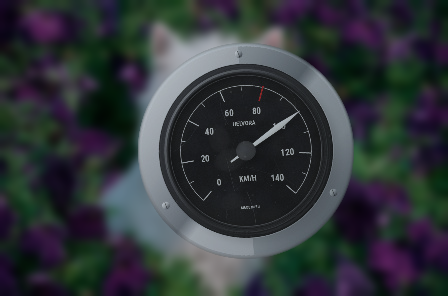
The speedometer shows 100 km/h
